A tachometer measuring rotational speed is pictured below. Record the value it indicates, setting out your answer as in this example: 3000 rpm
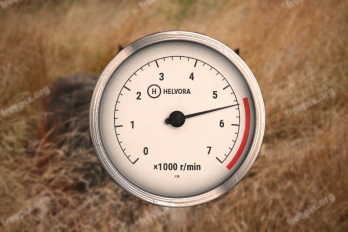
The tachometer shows 5500 rpm
